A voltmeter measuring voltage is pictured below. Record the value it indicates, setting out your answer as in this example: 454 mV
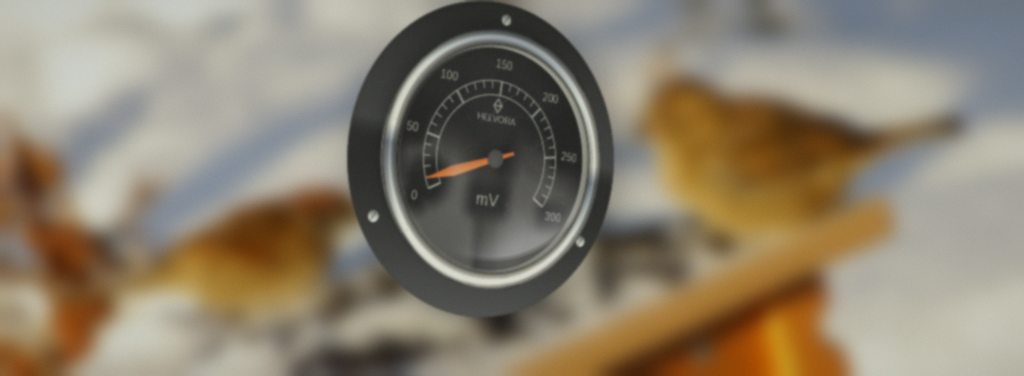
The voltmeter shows 10 mV
